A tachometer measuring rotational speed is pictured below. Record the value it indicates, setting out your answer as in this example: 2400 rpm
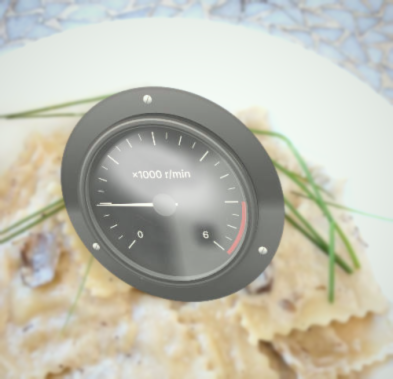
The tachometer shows 1000 rpm
